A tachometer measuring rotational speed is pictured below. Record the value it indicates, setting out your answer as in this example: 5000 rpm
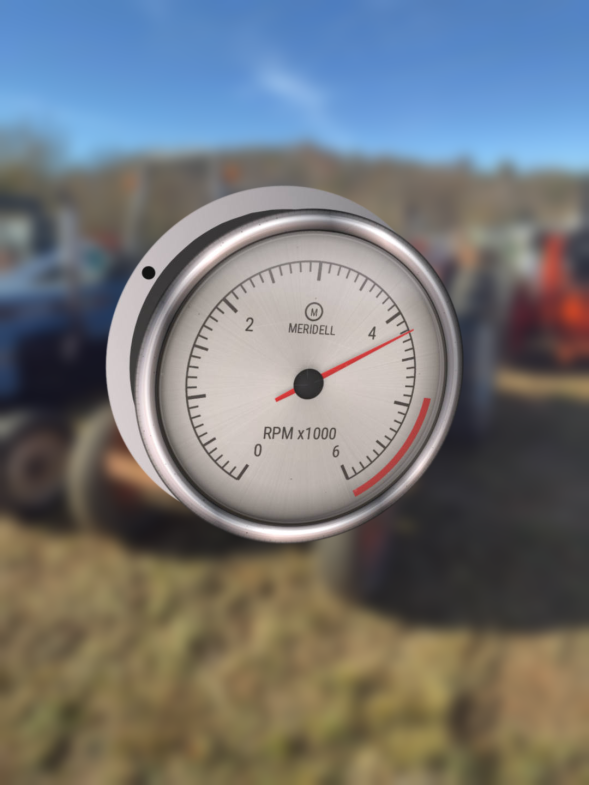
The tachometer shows 4200 rpm
